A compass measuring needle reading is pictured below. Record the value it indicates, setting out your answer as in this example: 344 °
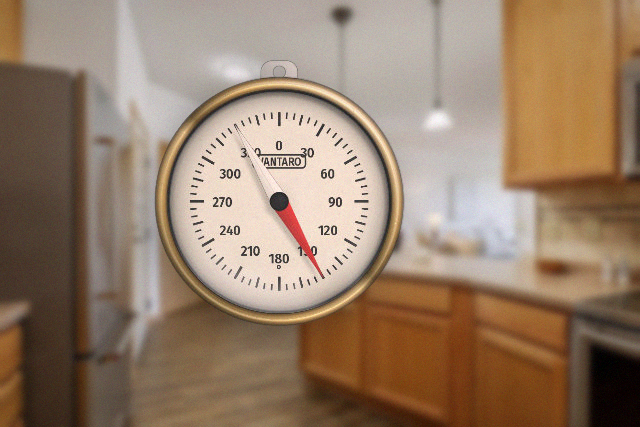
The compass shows 150 °
